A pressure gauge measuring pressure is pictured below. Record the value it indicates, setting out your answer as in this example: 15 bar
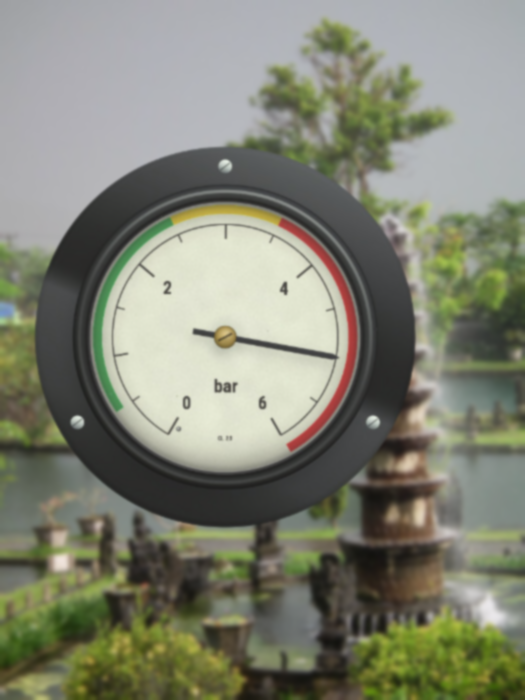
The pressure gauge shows 5 bar
